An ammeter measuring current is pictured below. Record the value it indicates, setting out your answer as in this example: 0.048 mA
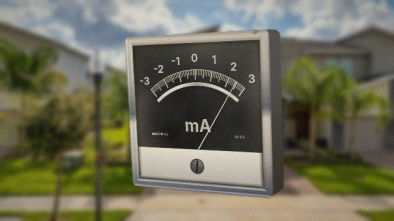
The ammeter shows 2.5 mA
